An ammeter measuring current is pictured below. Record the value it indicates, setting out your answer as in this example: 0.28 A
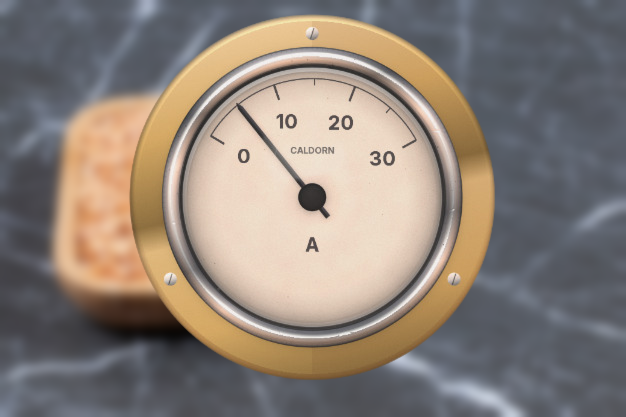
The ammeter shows 5 A
